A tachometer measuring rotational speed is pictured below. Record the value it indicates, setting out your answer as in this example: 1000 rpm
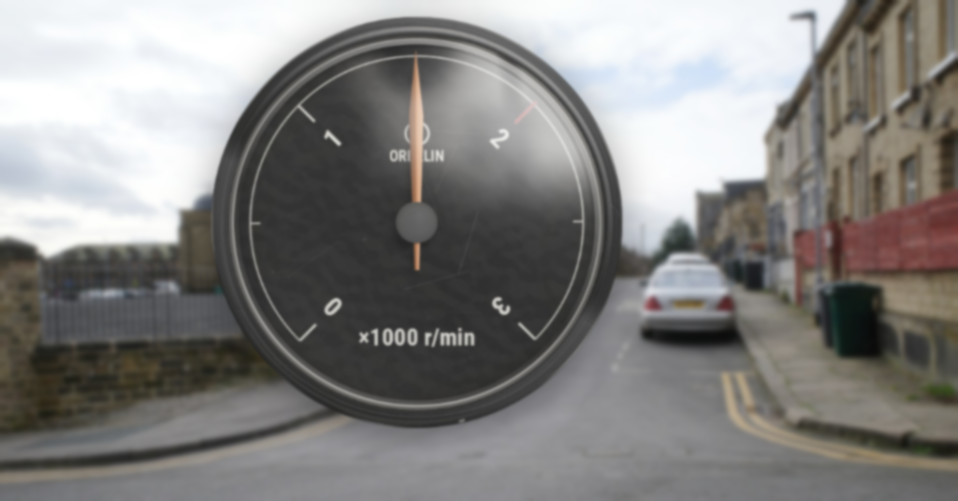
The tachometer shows 1500 rpm
